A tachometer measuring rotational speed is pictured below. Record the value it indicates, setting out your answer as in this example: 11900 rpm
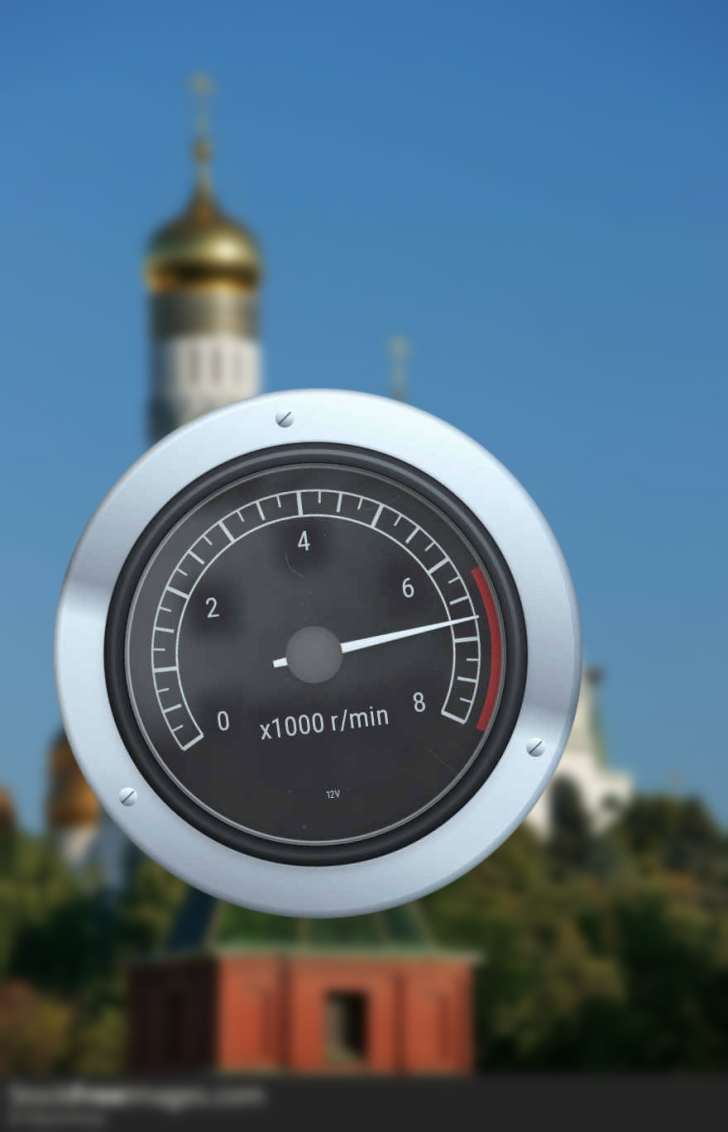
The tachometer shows 6750 rpm
